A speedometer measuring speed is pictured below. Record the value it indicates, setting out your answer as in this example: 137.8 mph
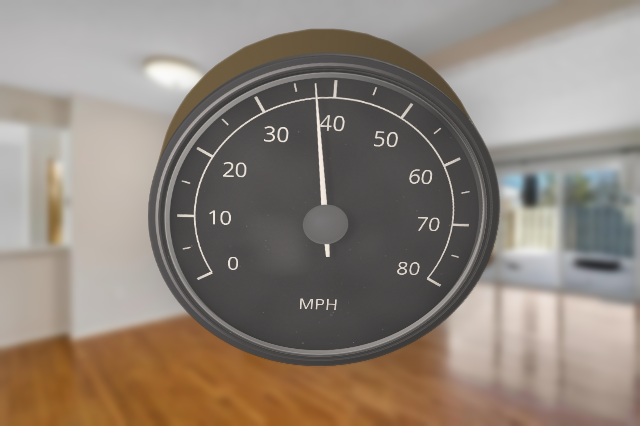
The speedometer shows 37.5 mph
